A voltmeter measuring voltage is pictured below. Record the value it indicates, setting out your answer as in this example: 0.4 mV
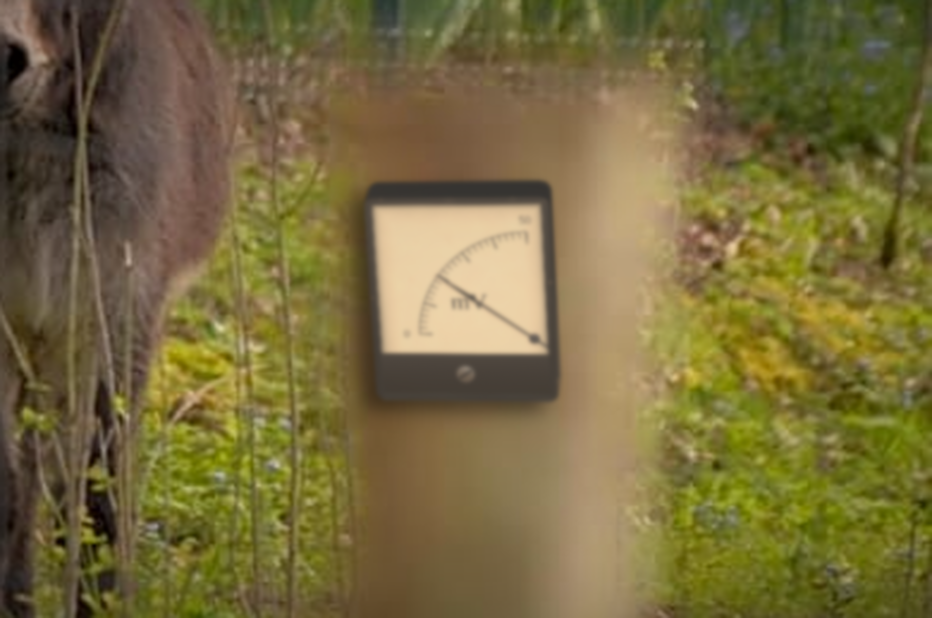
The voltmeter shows 20 mV
